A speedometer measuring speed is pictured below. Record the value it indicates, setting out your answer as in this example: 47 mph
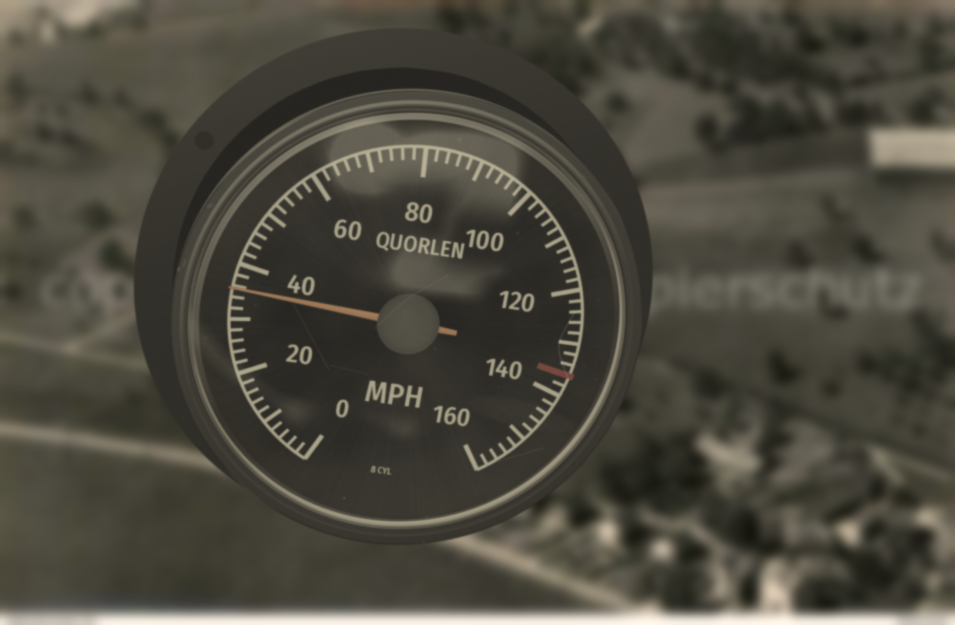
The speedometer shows 36 mph
